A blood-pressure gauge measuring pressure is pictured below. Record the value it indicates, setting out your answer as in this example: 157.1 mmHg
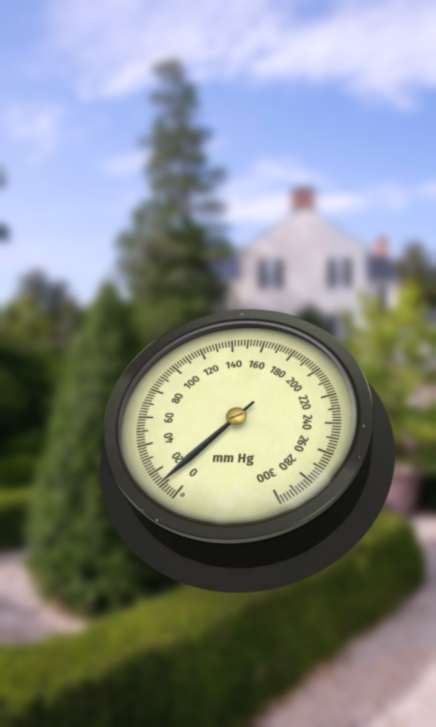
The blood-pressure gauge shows 10 mmHg
